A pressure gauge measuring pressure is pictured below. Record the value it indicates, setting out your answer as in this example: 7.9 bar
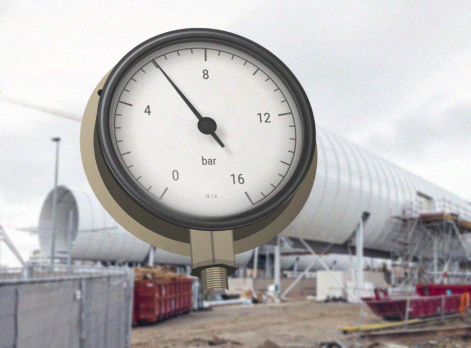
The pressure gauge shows 6 bar
